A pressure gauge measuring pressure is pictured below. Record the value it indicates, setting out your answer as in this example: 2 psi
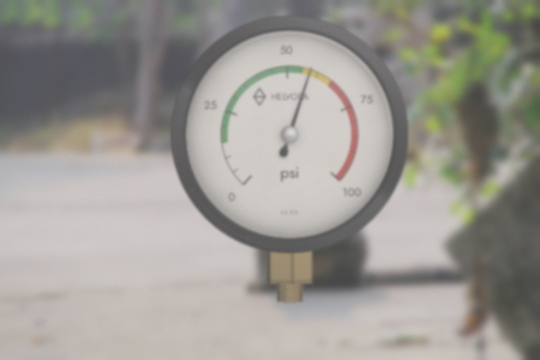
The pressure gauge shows 57.5 psi
